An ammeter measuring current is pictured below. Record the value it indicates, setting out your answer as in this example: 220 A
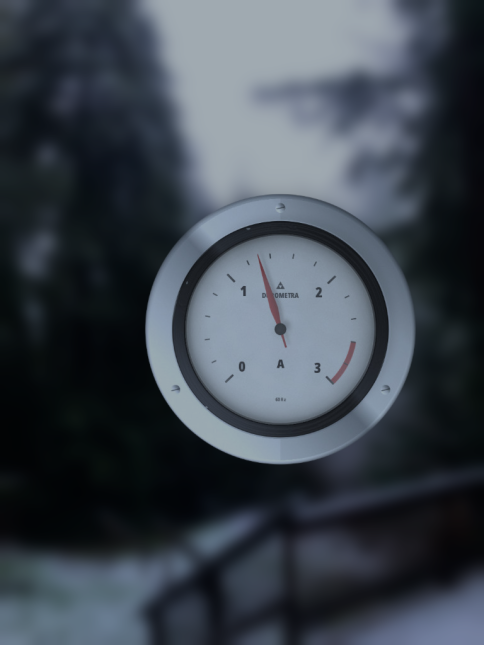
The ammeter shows 1.3 A
